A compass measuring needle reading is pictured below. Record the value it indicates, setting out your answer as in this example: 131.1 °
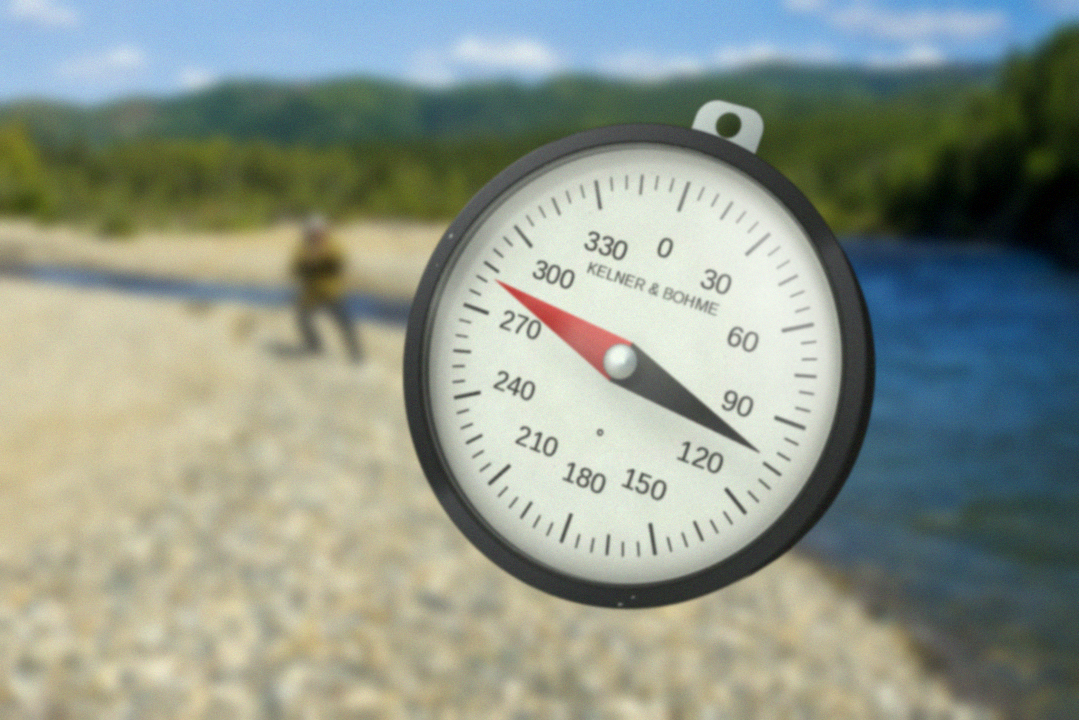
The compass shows 282.5 °
